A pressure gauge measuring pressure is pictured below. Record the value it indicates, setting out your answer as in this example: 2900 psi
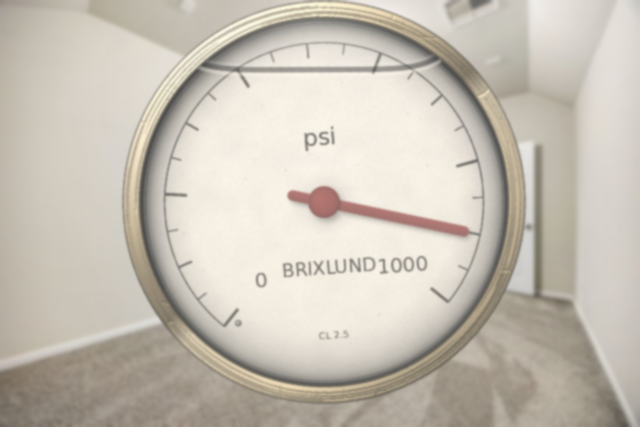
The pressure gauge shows 900 psi
